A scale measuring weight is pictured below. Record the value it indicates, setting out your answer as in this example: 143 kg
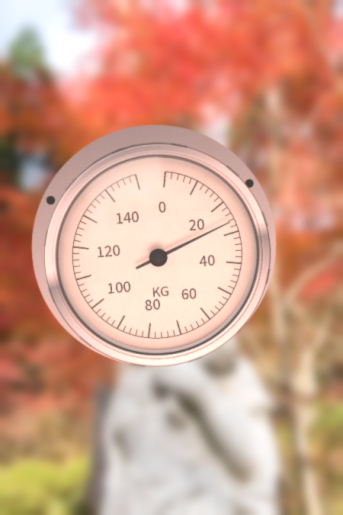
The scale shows 26 kg
